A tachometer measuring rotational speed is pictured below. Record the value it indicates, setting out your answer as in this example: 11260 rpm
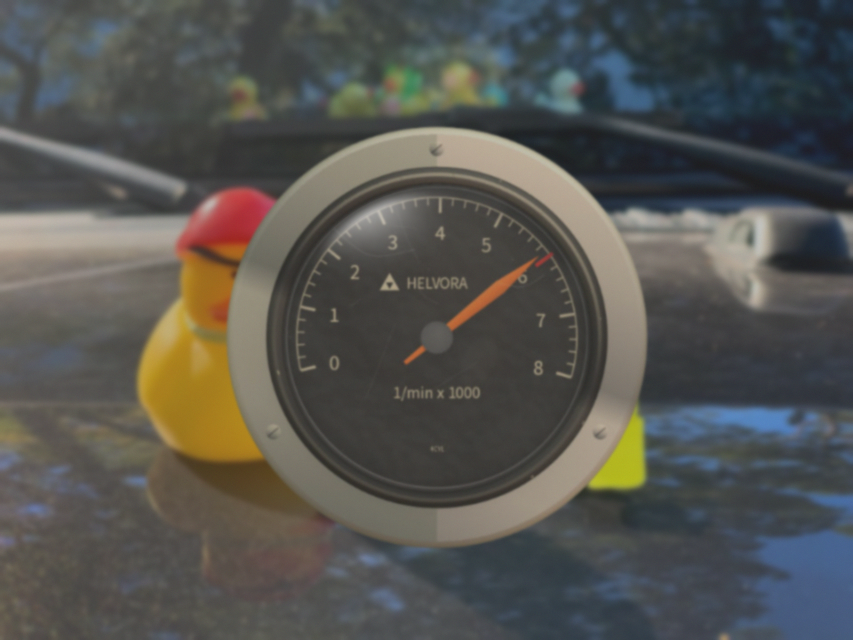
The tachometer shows 5900 rpm
